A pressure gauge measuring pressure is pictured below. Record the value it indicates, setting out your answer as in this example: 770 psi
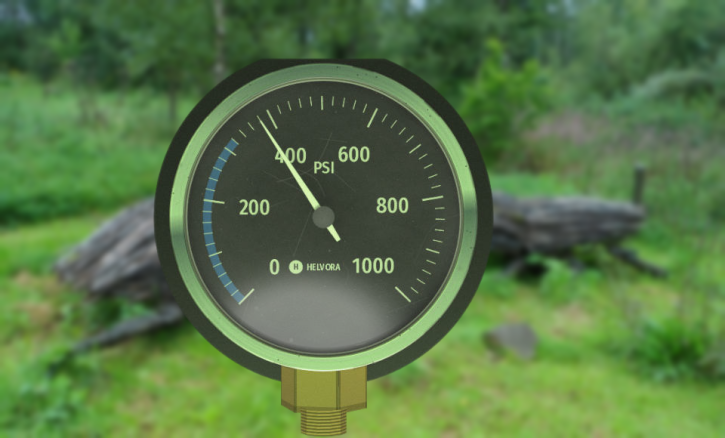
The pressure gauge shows 380 psi
